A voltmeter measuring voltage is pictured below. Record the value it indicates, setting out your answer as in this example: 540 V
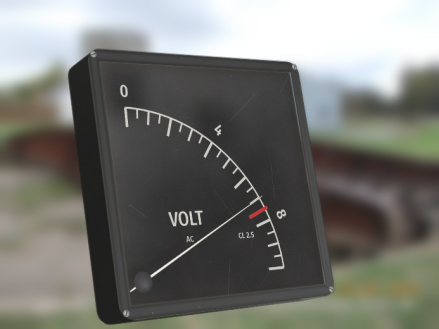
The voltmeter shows 7 V
